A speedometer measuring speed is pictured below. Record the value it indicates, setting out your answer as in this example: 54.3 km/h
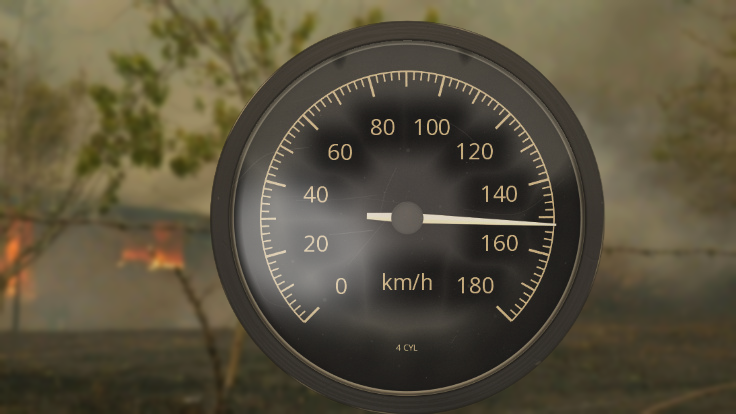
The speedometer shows 152 km/h
